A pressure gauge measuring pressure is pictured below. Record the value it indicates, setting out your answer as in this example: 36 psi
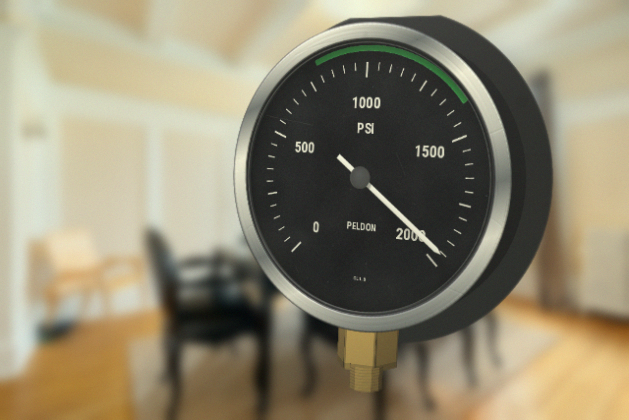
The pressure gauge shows 1950 psi
